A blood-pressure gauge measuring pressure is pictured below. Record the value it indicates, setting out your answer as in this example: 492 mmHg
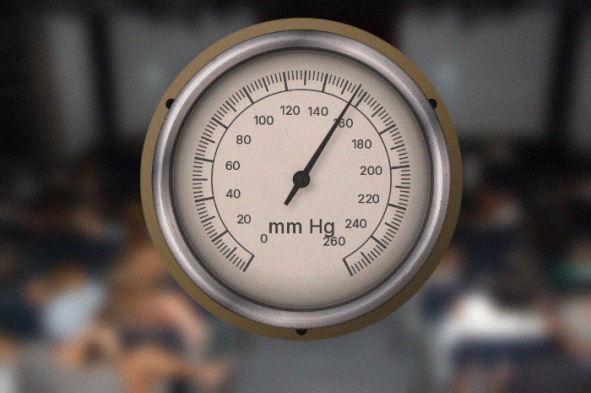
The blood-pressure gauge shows 156 mmHg
